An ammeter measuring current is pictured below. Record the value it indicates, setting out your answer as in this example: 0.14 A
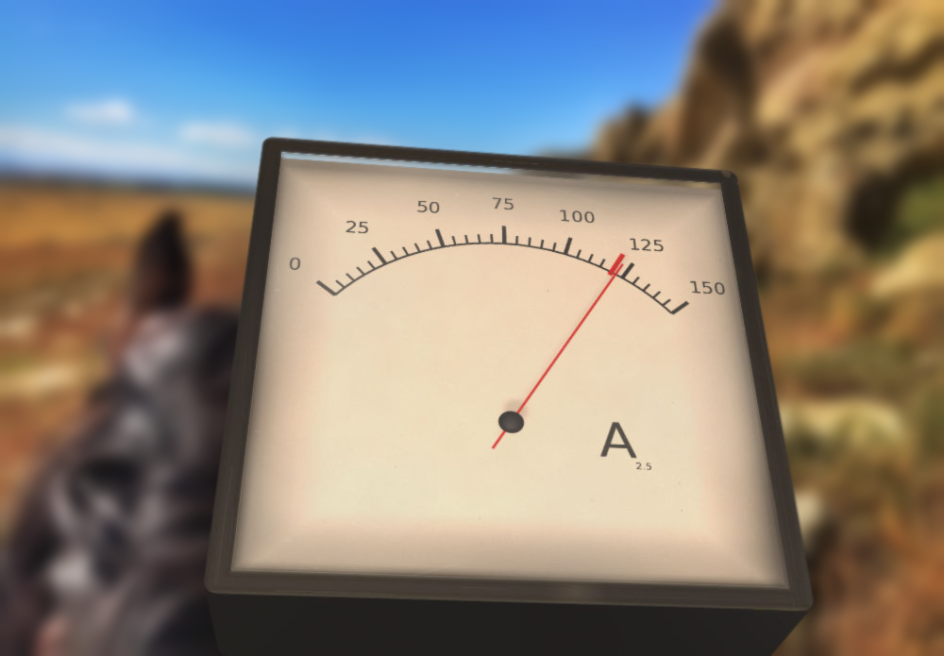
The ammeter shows 122.5 A
